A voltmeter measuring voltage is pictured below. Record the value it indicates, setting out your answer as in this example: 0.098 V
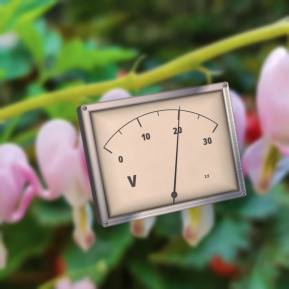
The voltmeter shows 20 V
